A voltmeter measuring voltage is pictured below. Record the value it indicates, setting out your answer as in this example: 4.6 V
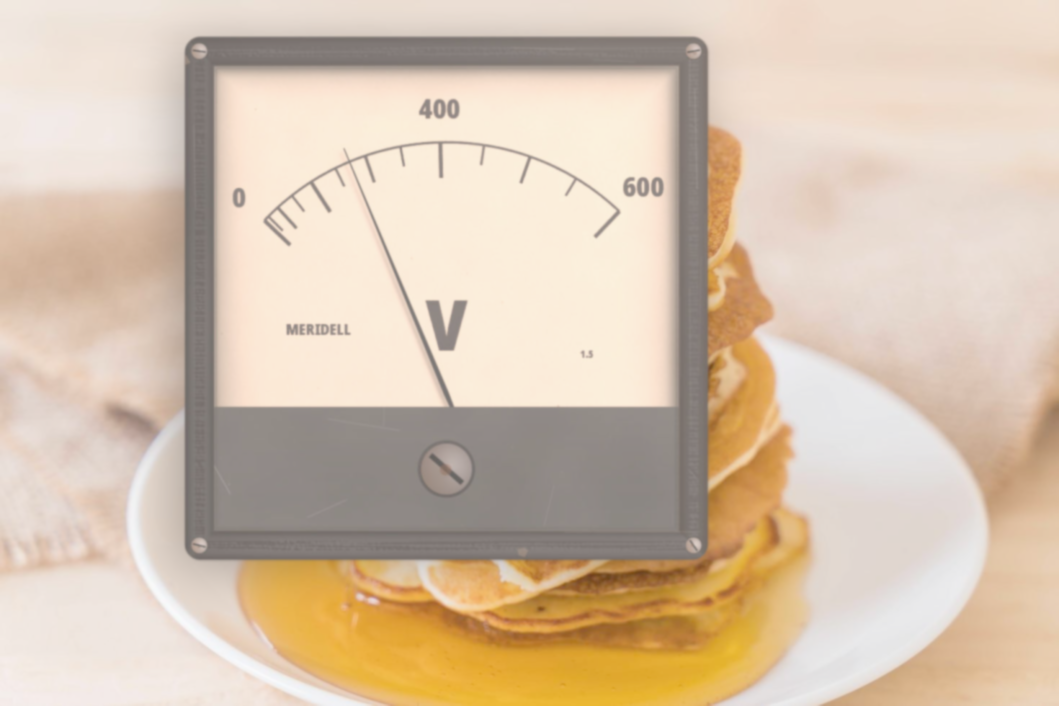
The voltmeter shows 275 V
